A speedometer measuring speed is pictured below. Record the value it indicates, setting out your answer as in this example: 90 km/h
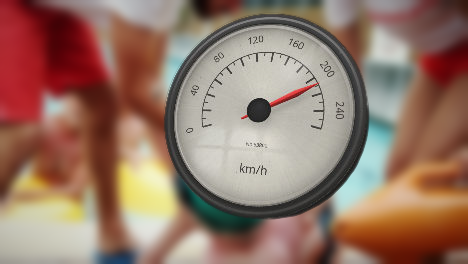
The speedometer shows 210 km/h
